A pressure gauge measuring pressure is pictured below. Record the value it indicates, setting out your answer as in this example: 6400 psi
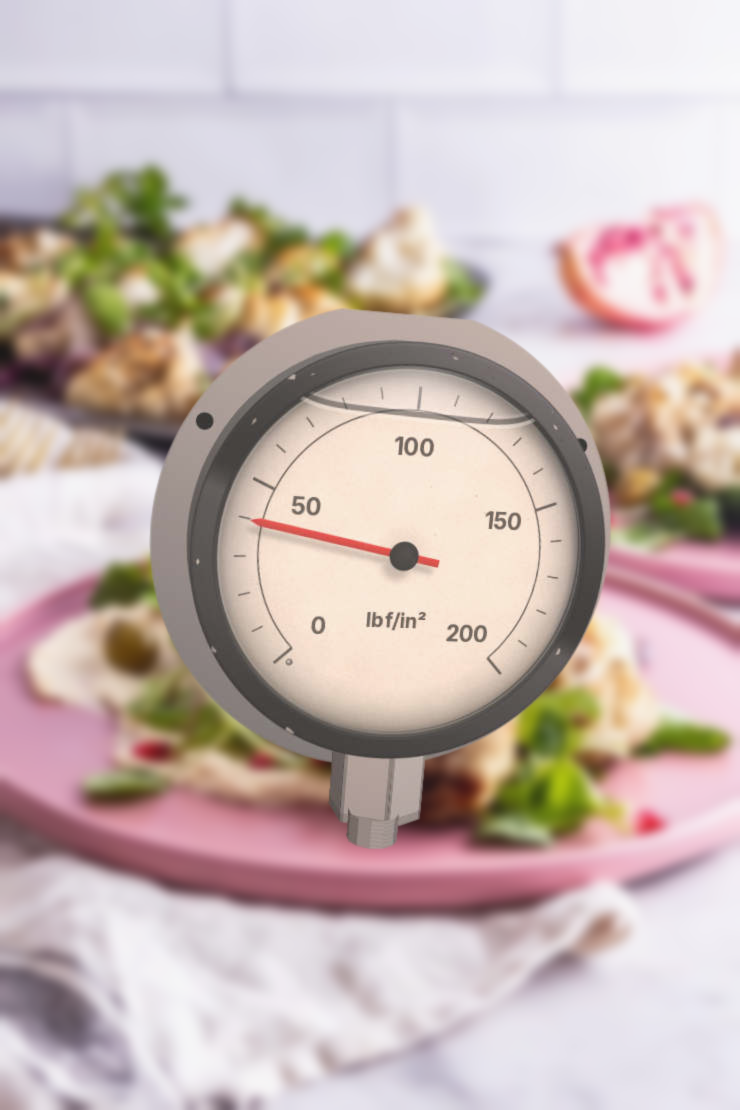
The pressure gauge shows 40 psi
